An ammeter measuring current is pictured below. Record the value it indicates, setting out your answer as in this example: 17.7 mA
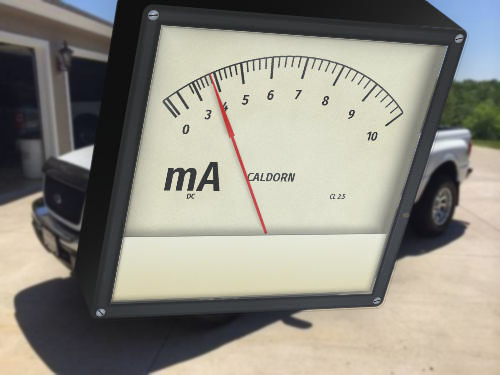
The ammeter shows 3.8 mA
